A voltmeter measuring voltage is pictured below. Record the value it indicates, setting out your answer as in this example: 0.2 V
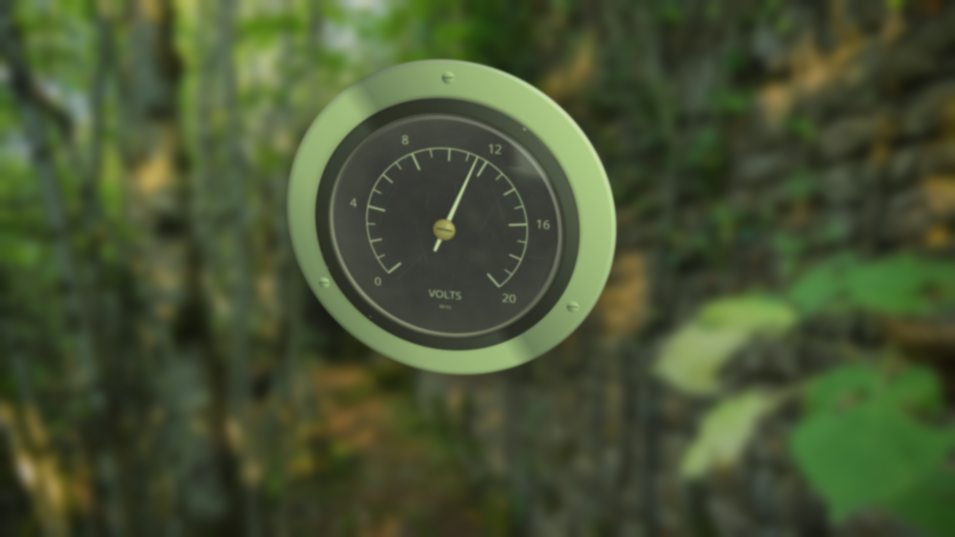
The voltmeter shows 11.5 V
